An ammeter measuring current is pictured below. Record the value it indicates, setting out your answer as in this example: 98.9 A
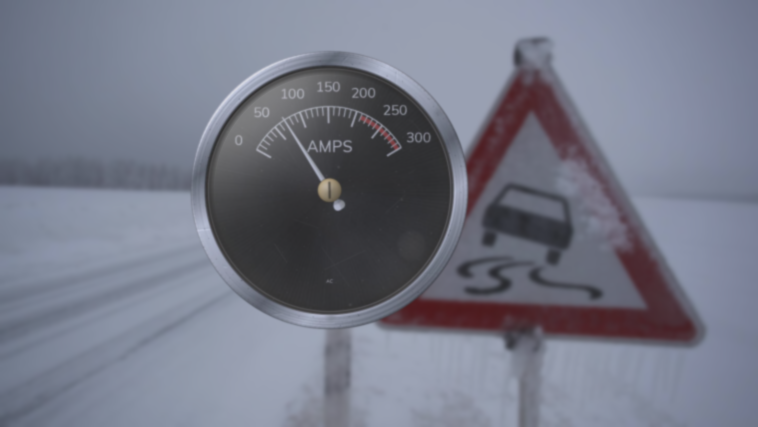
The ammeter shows 70 A
